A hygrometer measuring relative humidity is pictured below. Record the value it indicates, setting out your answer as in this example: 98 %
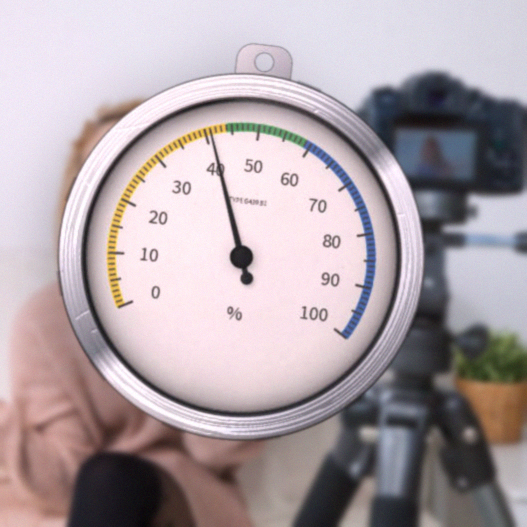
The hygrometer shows 41 %
